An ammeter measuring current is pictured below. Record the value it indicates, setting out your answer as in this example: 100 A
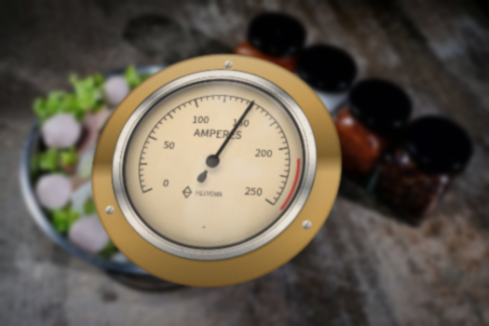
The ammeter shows 150 A
